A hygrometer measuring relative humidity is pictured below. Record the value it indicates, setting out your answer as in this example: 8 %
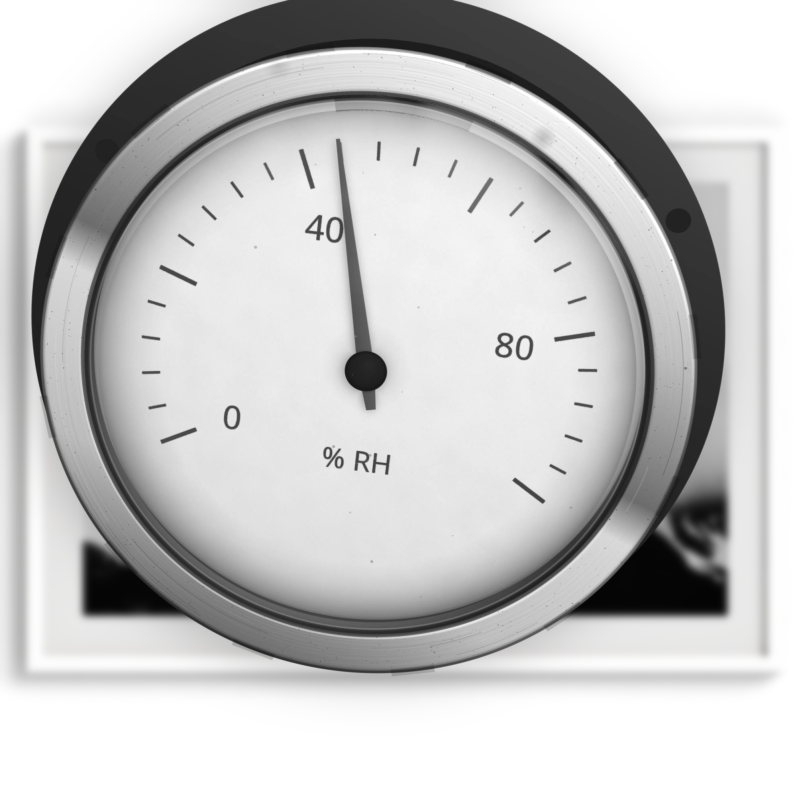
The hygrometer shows 44 %
